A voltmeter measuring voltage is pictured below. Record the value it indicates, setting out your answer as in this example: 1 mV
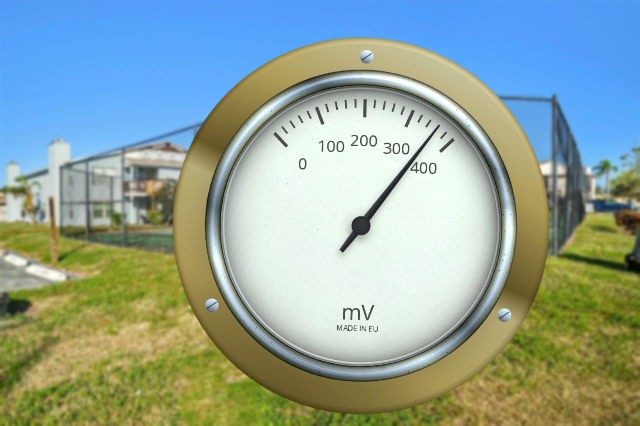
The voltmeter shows 360 mV
